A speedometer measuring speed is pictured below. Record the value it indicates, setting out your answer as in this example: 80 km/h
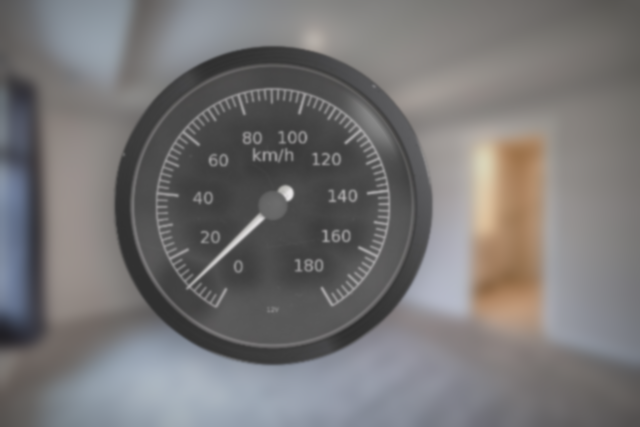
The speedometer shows 10 km/h
